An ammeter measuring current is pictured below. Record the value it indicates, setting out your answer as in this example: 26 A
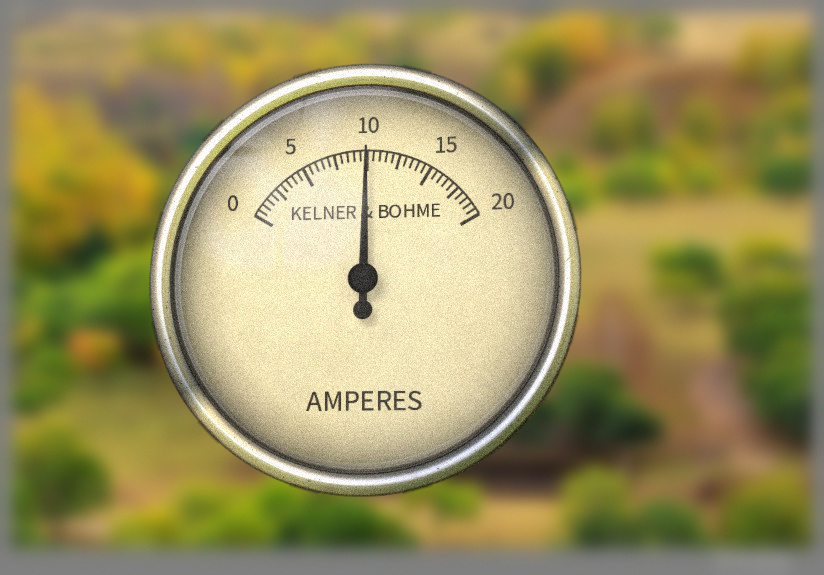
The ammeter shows 10 A
